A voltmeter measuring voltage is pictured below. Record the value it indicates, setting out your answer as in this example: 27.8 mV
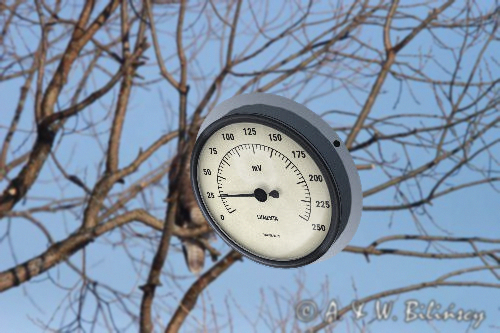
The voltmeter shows 25 mV
